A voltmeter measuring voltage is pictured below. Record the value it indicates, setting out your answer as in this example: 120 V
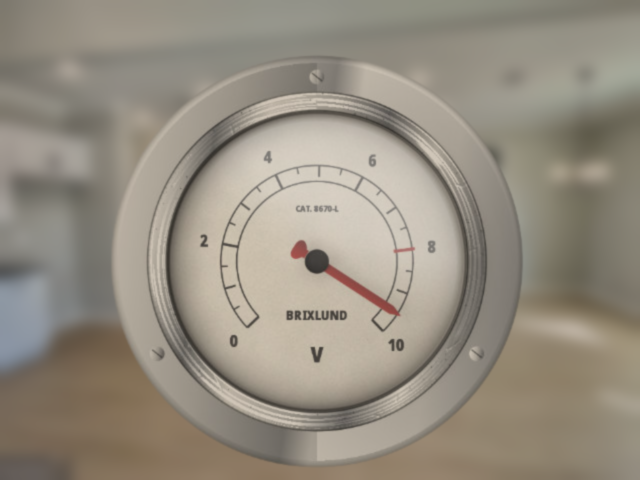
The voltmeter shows 9.5 V
